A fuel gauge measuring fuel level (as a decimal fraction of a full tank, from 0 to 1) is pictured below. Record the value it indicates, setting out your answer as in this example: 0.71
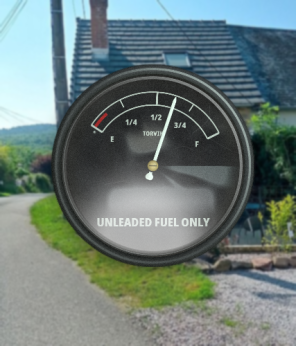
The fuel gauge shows 0.625
